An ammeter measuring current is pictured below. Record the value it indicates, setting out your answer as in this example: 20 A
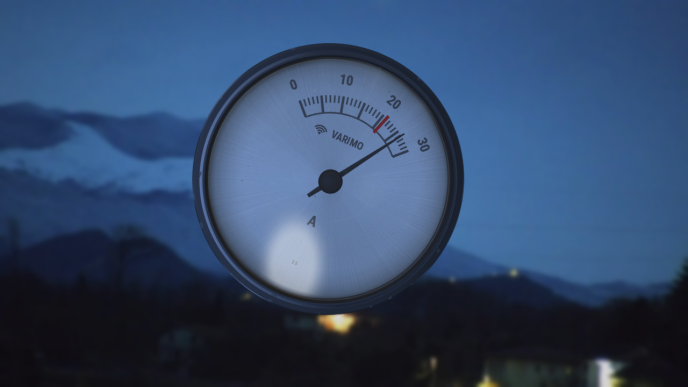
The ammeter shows 26 A
